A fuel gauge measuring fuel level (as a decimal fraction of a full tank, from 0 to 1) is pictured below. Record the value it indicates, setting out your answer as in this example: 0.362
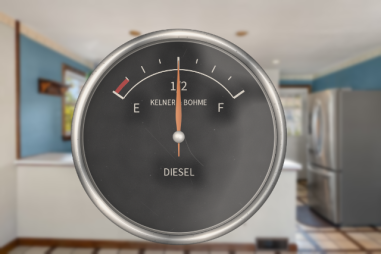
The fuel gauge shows 0.5
